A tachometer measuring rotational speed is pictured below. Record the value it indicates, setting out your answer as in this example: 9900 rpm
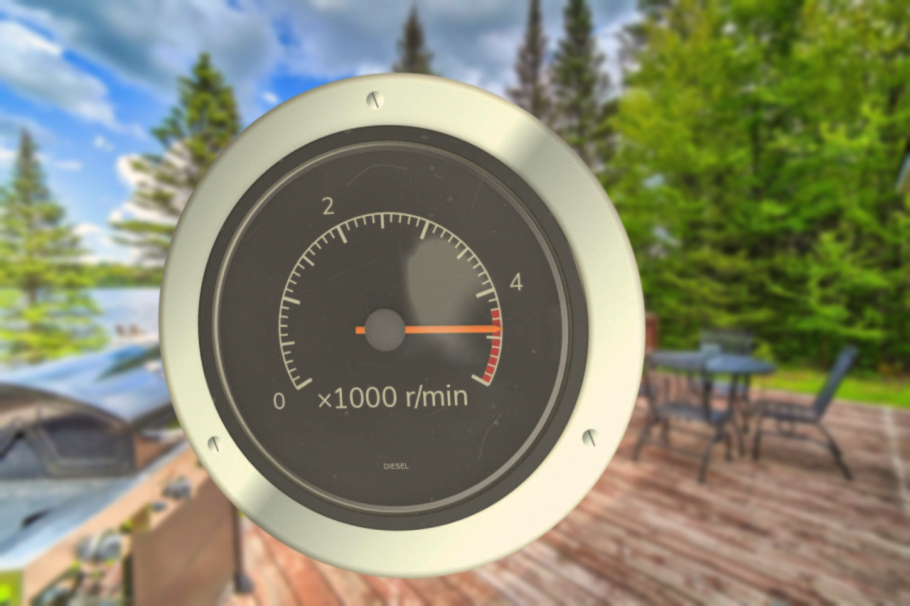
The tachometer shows 4400 rpm
